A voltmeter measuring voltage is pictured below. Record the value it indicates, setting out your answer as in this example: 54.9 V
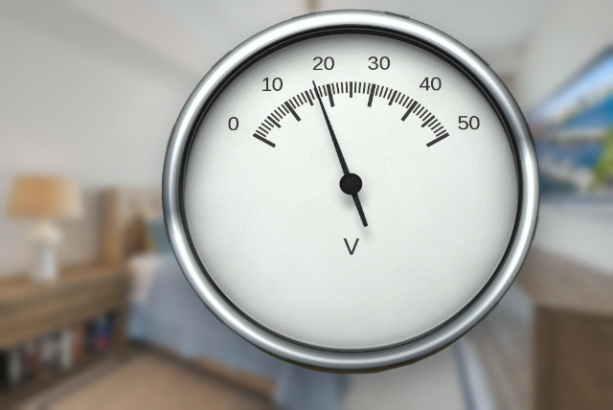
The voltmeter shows 17 V
